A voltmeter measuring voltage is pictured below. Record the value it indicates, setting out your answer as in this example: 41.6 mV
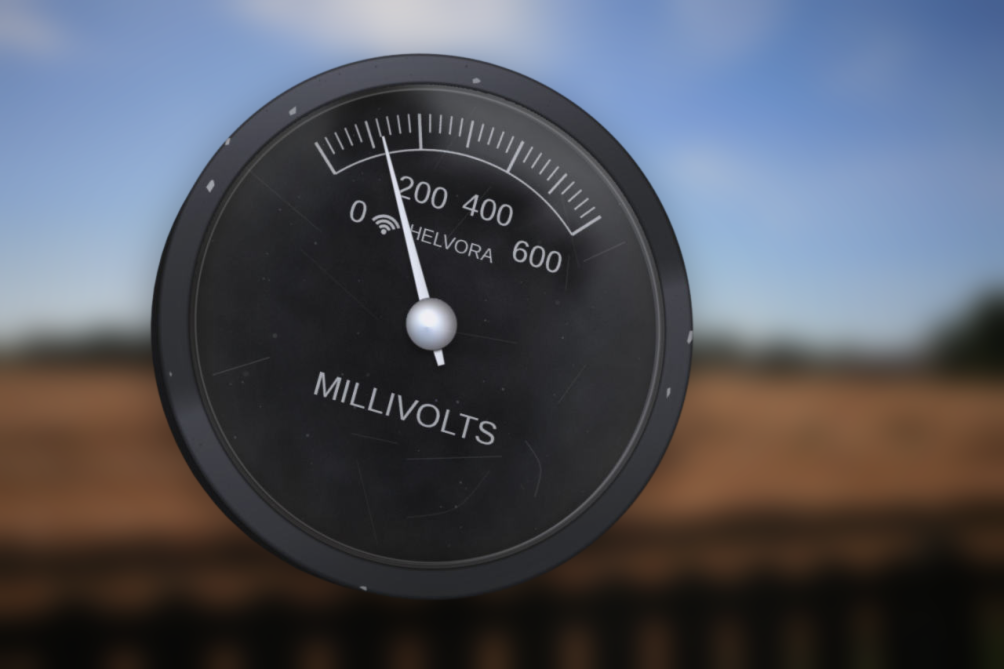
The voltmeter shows 120 mV
